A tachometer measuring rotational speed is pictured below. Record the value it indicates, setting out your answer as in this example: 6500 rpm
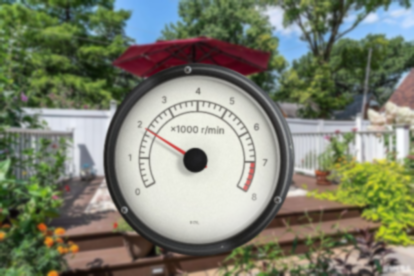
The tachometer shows 2000 rpm
